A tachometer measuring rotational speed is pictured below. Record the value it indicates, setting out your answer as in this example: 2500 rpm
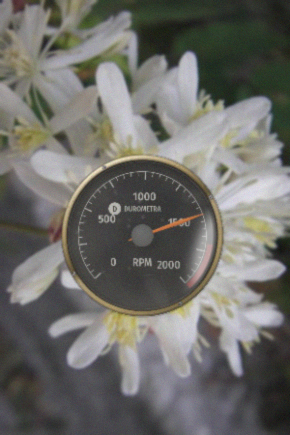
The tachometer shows 1500 rpm
